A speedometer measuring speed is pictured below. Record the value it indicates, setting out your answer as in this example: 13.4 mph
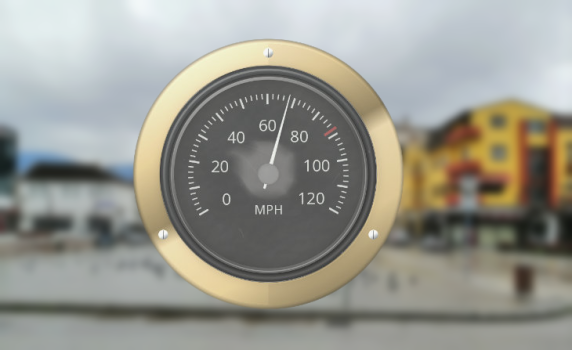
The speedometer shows 68 mph
